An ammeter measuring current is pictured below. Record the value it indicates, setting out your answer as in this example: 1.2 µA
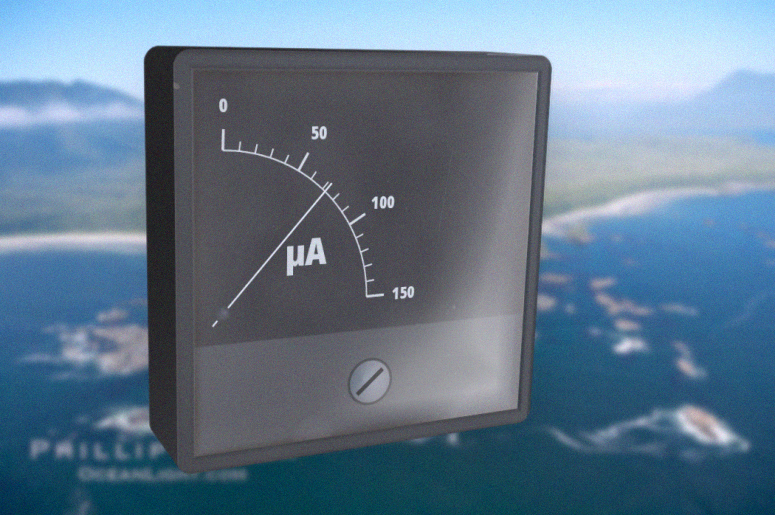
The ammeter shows 70 µA
